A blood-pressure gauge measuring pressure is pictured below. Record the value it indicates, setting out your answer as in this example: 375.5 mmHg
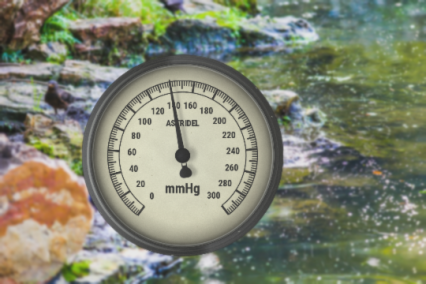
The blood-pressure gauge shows 140 mmHg
